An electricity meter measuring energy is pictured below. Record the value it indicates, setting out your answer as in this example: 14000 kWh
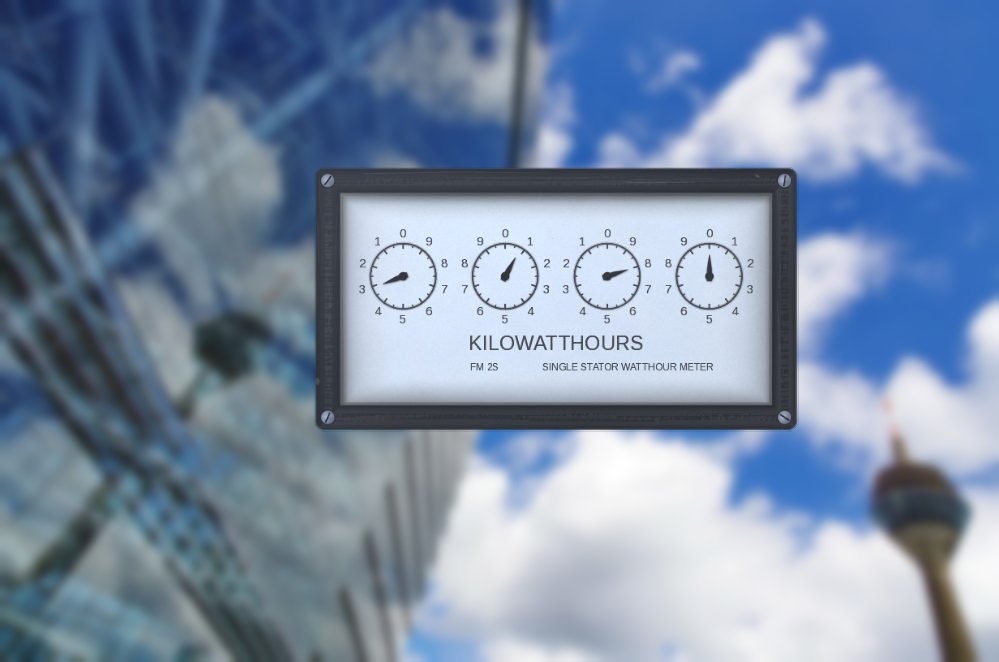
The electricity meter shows 3080 kWh
